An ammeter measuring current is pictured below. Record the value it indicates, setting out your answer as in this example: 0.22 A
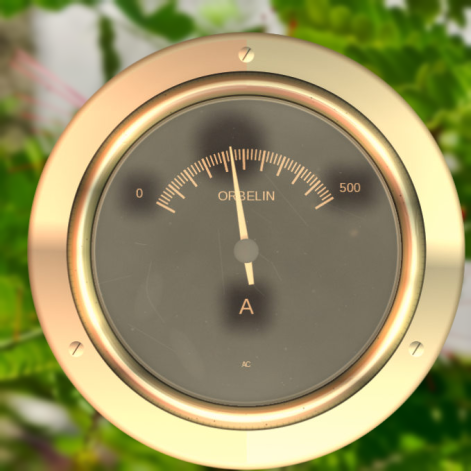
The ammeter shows 220 A
